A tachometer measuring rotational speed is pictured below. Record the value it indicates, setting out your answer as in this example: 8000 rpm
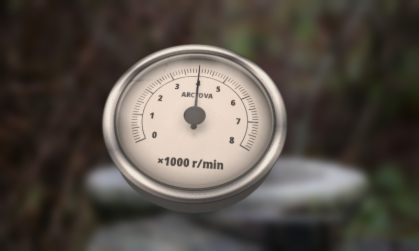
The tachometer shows 4000 rpm
